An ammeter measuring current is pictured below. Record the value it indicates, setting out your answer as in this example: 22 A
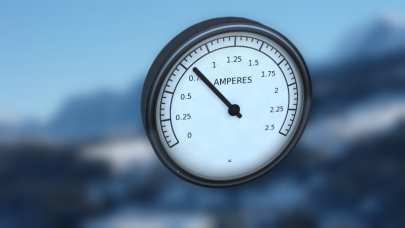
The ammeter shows 0.8 A
